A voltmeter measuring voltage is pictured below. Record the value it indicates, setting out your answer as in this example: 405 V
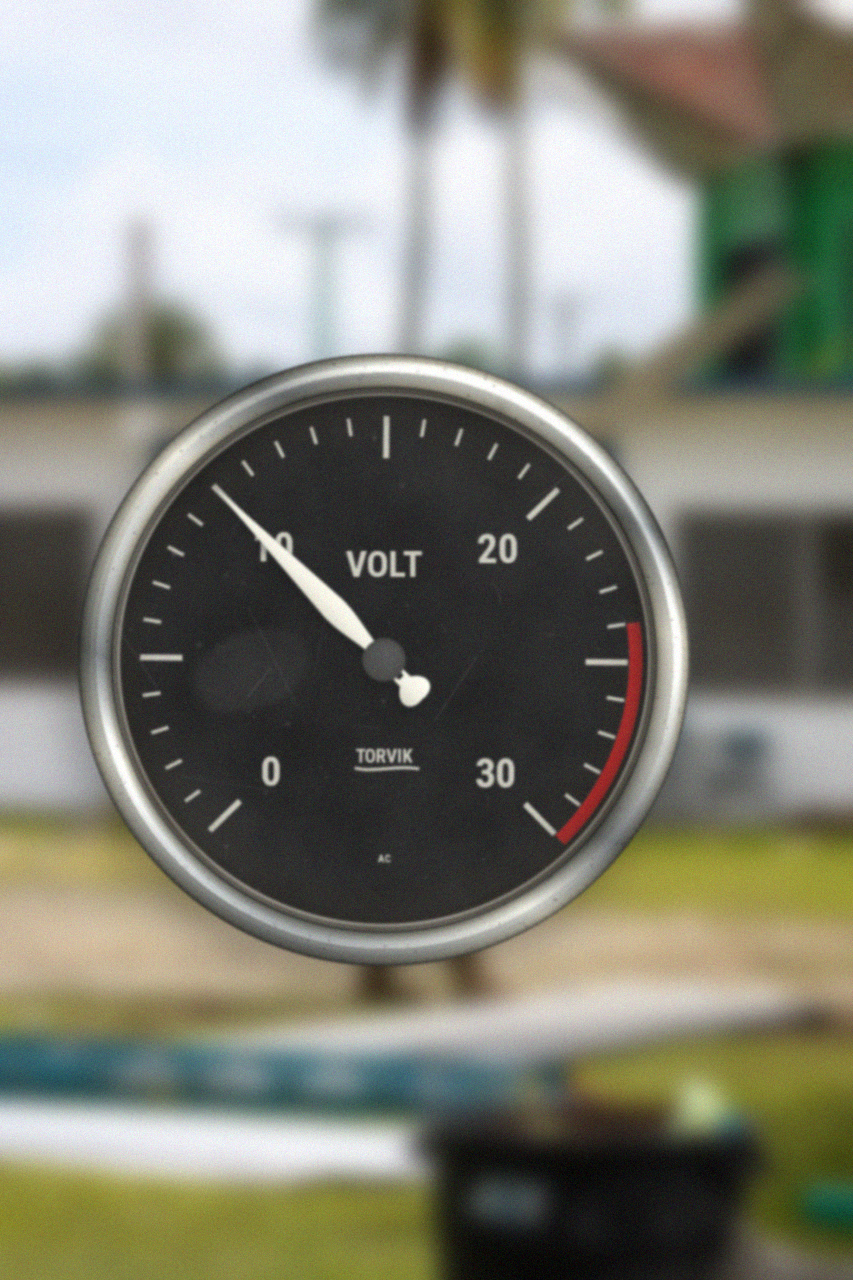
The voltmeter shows 10 V
